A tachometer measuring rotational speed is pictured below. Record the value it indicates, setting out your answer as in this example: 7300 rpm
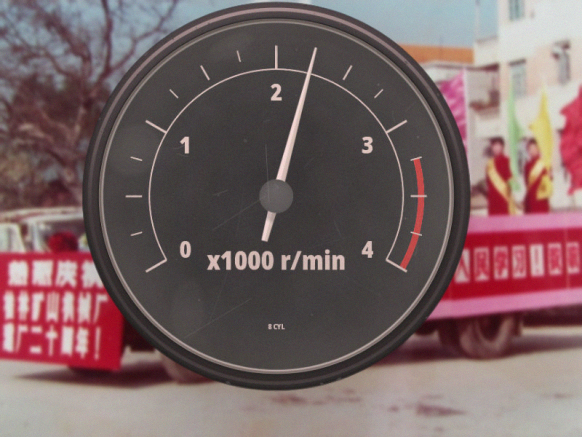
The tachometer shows 2250 rpm
